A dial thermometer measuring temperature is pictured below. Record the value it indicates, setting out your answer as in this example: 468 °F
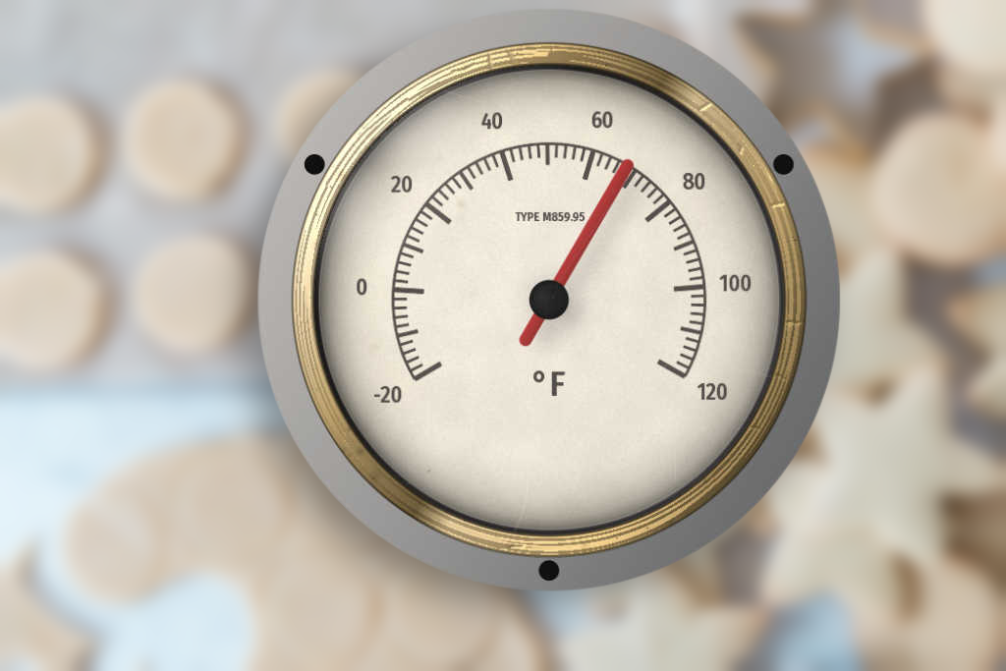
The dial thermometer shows 68 °F
